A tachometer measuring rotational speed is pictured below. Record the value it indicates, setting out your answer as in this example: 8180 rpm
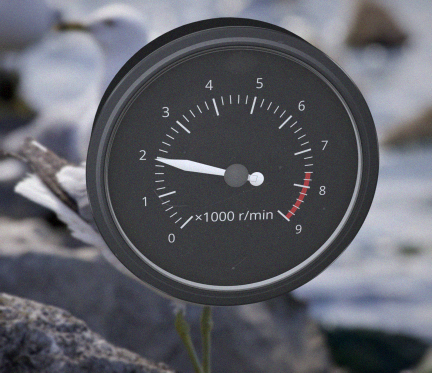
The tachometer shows 2000 rpm
